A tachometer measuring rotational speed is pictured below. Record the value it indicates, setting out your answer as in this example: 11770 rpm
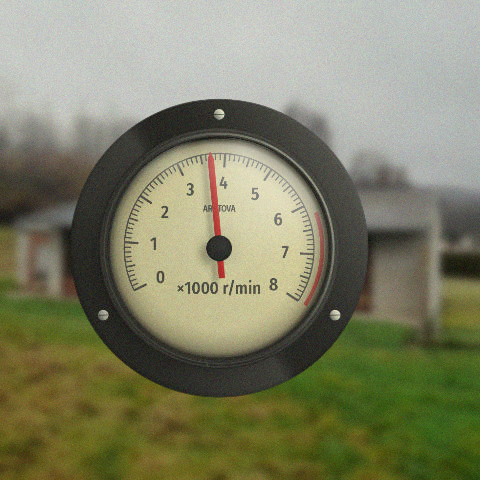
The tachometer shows 3700 rpm
